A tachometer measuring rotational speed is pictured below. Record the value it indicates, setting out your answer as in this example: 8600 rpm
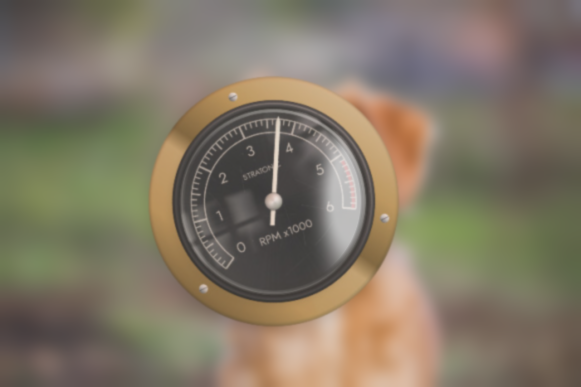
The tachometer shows 3700 rpm
